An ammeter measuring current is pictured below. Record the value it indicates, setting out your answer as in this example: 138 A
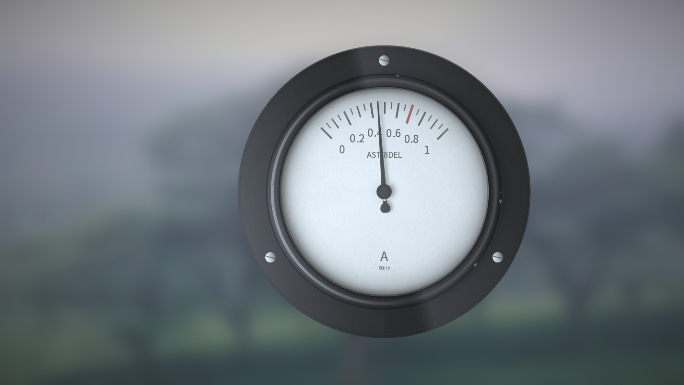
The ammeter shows 0.45 A
